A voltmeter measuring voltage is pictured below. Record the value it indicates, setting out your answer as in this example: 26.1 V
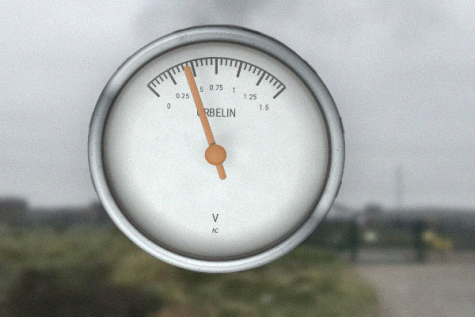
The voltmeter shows 0.45 V
